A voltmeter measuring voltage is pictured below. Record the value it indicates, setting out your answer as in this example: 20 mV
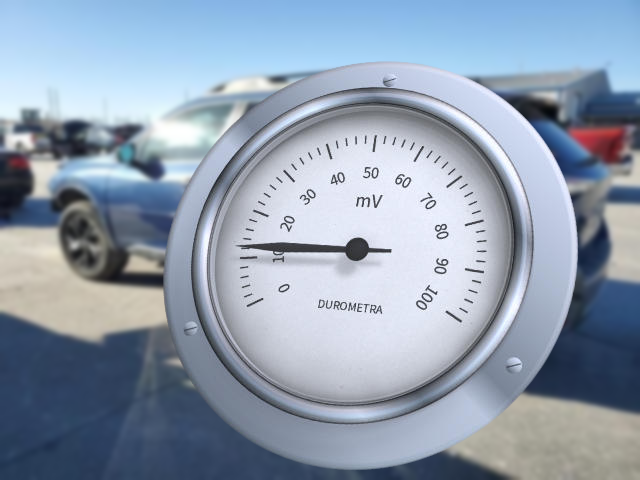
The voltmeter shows 12 mV
